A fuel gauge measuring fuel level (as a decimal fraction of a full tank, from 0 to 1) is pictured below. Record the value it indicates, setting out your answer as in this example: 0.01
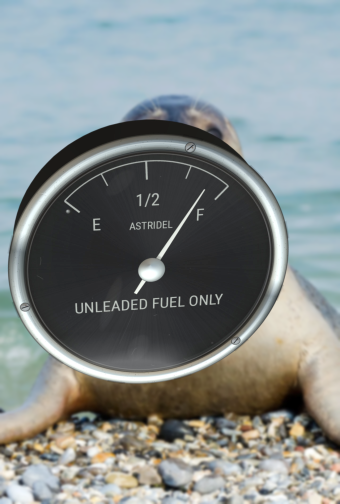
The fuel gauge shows 0.875
